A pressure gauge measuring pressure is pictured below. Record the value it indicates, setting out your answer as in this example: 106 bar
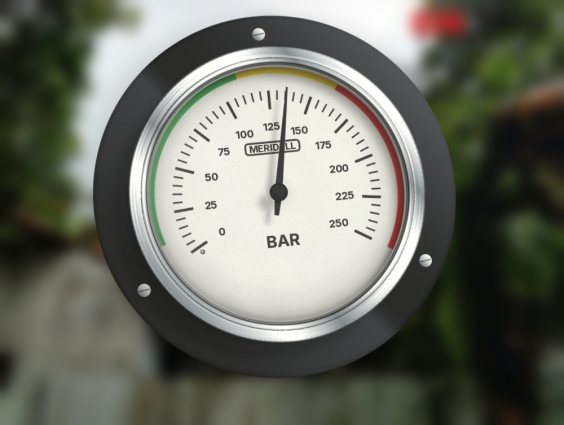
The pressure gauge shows 135 bar
